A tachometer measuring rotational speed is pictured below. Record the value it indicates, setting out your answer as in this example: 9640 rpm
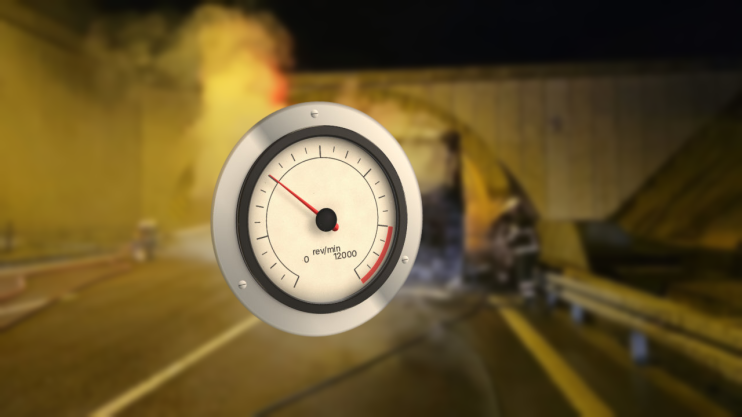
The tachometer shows 4000 rpm
